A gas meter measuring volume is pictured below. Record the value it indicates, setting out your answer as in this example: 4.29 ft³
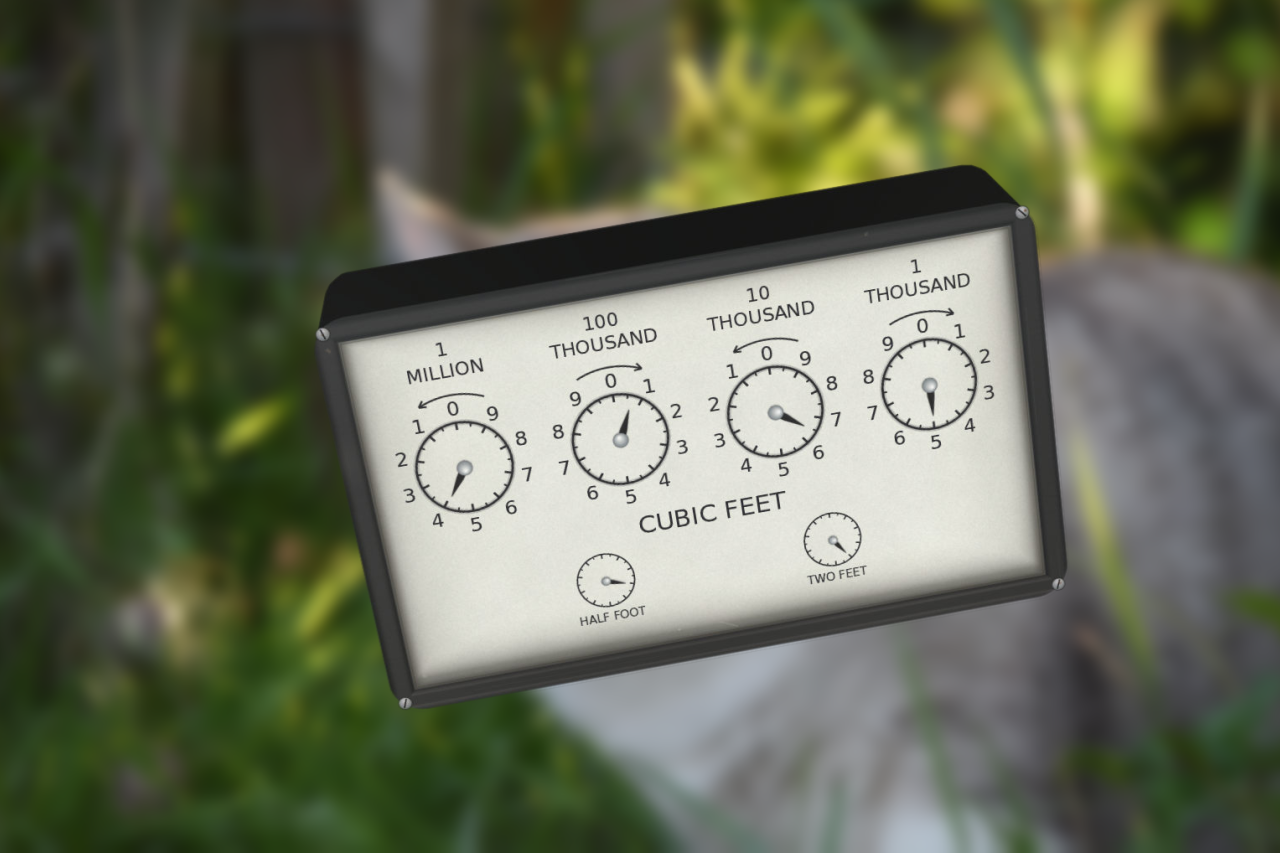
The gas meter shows 406500 ft³
